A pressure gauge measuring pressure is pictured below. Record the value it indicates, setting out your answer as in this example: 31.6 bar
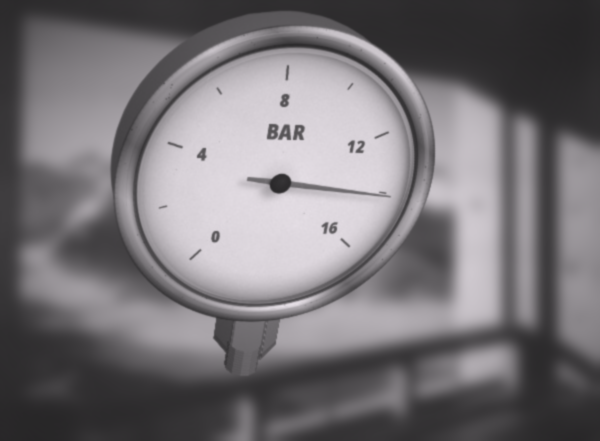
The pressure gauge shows 14 bar
